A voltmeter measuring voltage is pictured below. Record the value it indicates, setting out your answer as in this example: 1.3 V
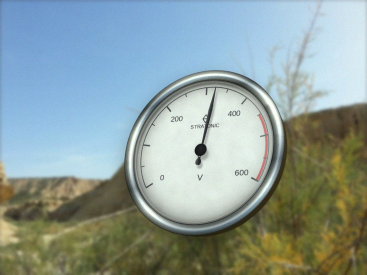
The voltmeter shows 325 V
